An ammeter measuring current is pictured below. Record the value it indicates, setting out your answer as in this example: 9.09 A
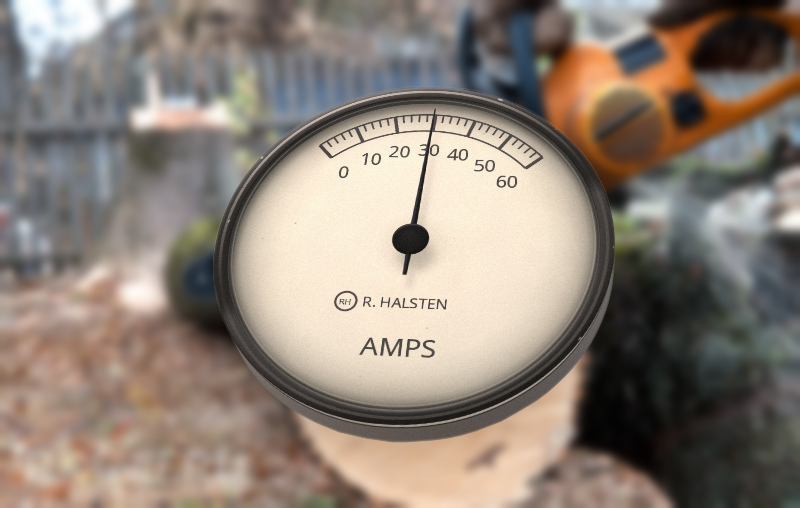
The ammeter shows 30 A
